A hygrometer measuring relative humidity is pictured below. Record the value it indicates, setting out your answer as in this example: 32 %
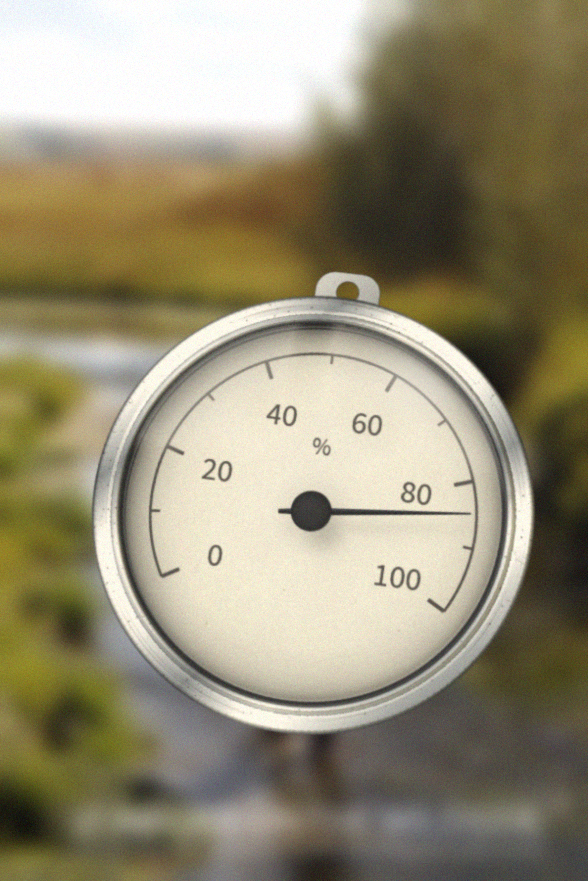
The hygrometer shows 85 %
